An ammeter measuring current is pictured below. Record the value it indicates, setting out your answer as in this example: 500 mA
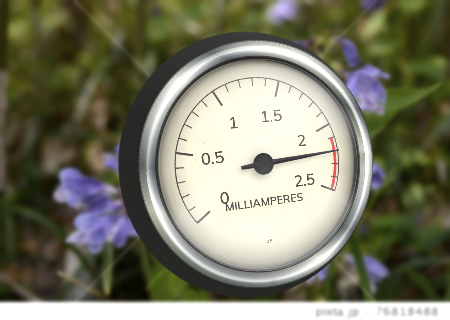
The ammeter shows 2.2 mA
